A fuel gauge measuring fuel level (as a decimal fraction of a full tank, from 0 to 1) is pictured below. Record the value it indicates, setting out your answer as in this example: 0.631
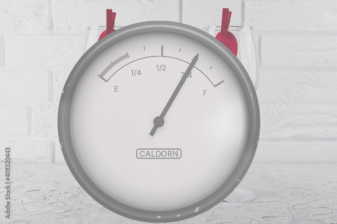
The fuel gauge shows 0.75
